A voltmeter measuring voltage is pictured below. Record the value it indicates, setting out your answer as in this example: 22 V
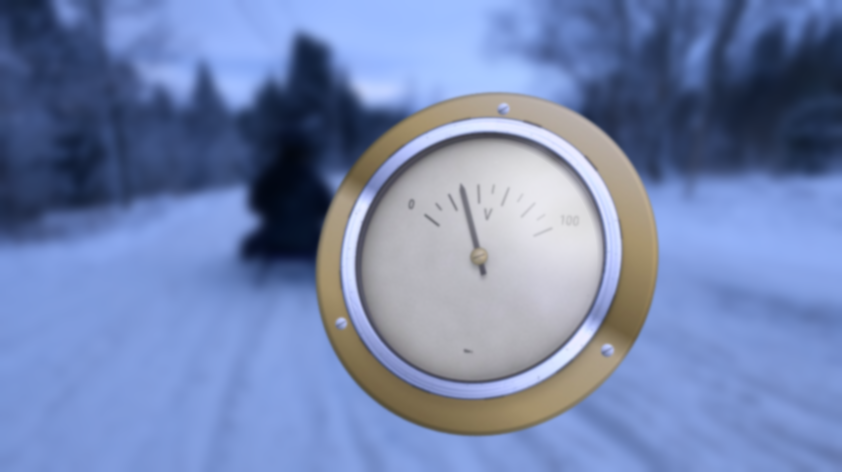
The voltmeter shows 30 V
